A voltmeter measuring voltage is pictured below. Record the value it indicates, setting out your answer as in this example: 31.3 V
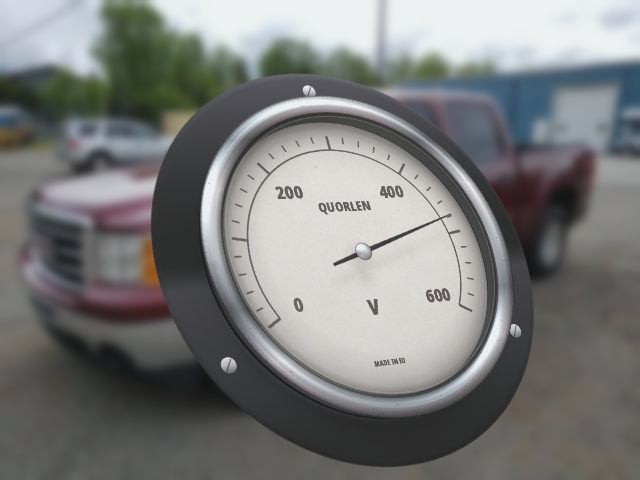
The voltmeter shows 480 V
